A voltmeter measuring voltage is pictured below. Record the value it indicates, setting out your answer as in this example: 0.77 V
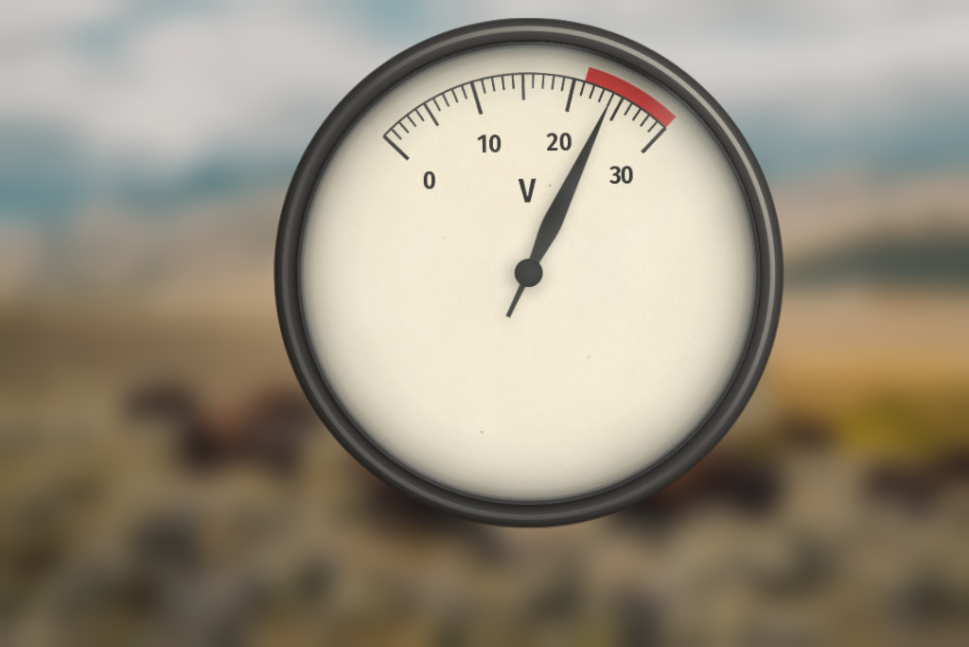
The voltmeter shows 24 V
